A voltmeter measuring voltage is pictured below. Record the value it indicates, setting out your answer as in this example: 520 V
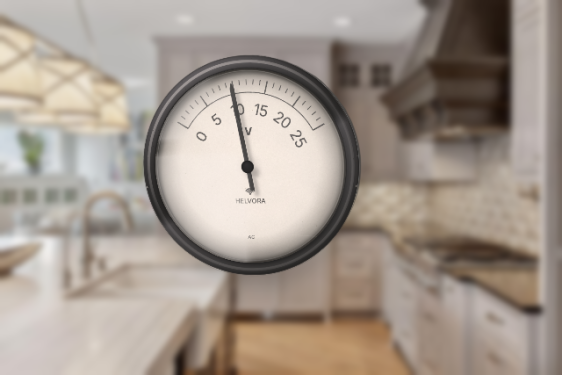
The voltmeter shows 10 V
